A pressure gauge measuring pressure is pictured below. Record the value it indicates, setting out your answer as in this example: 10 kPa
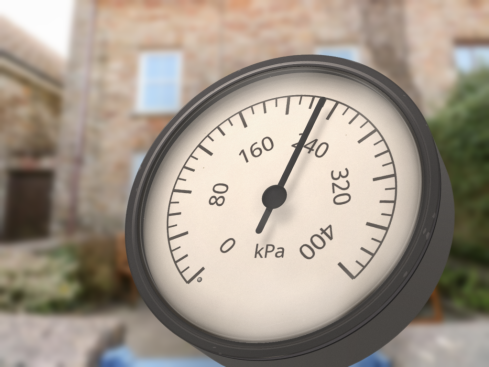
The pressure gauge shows 230 kPa
